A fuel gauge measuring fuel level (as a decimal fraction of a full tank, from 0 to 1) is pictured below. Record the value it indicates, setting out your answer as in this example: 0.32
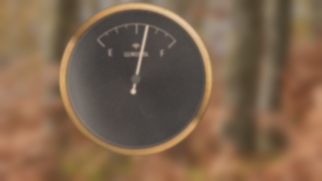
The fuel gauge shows 0.625
